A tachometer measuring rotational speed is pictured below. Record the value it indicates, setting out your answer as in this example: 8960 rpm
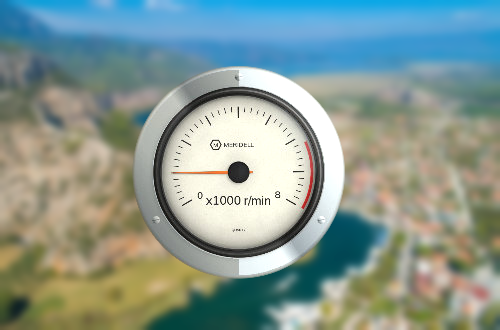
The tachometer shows 1000 rpm
